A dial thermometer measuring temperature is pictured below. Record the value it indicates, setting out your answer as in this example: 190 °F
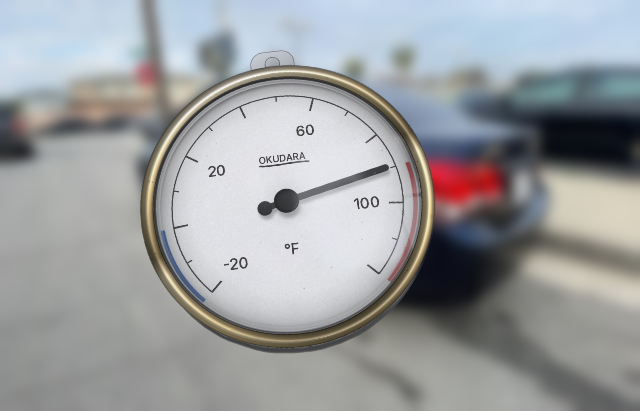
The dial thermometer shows 90 °F
